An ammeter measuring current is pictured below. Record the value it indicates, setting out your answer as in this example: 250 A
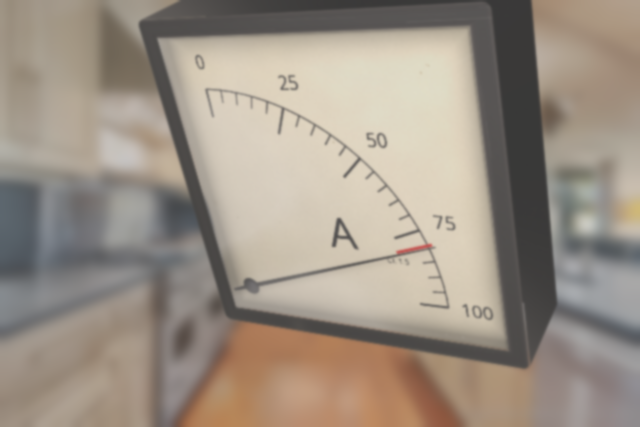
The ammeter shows 80 A
